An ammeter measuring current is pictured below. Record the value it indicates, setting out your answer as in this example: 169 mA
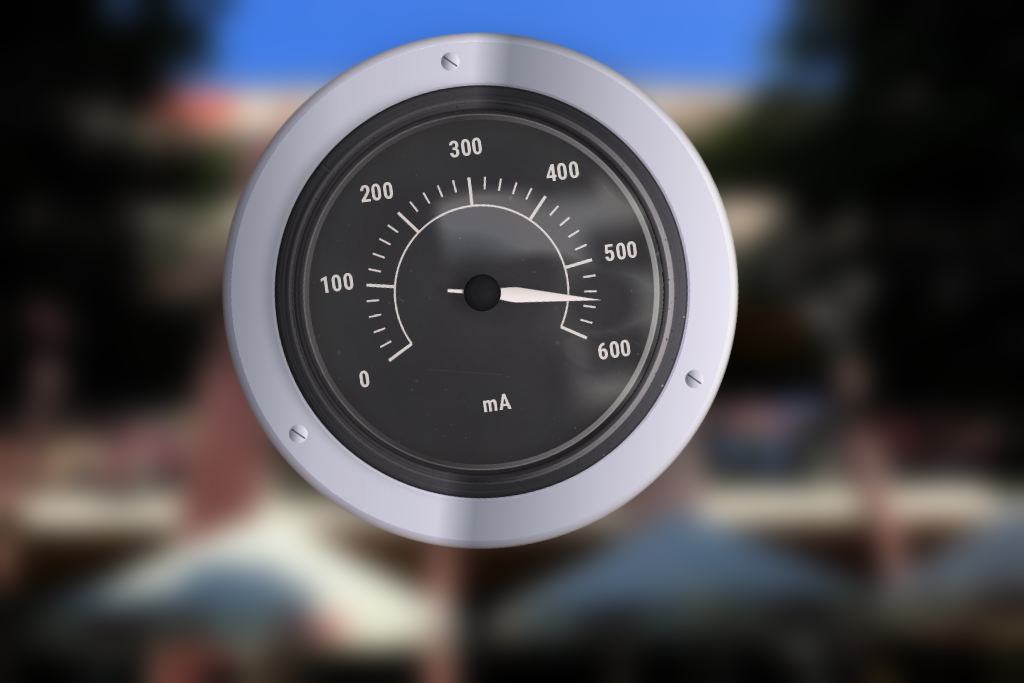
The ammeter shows 550 mA
